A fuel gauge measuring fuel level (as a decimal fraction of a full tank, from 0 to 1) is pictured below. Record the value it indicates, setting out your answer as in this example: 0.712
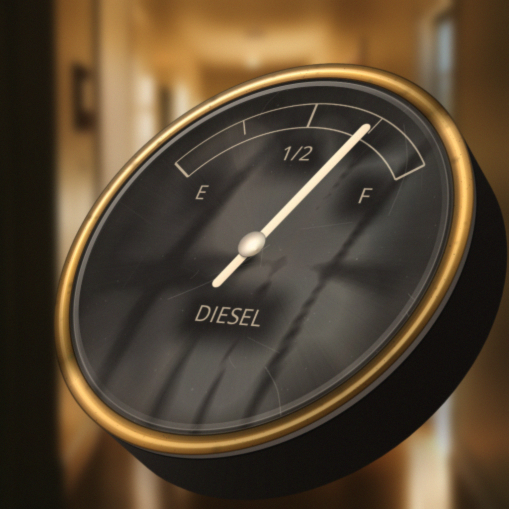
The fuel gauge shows 0.75
